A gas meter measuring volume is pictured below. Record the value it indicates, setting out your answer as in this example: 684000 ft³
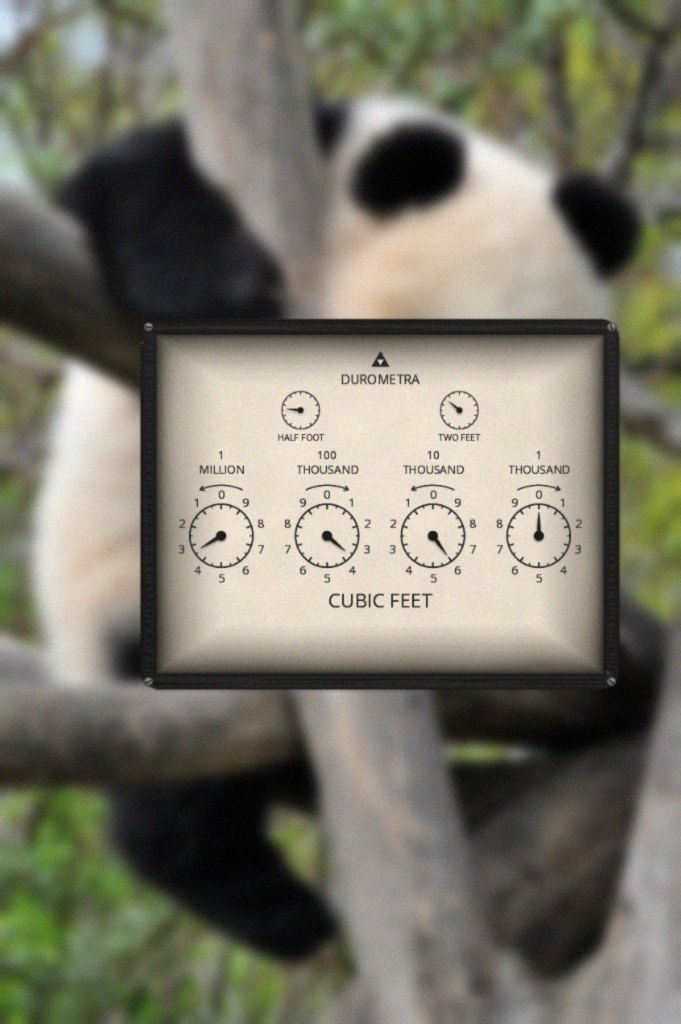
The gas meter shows 336000 ft³
